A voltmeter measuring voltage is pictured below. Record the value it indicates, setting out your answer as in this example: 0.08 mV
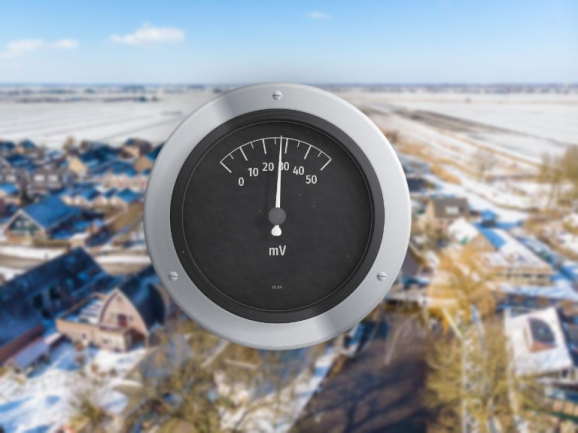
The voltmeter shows 27.5 mV
